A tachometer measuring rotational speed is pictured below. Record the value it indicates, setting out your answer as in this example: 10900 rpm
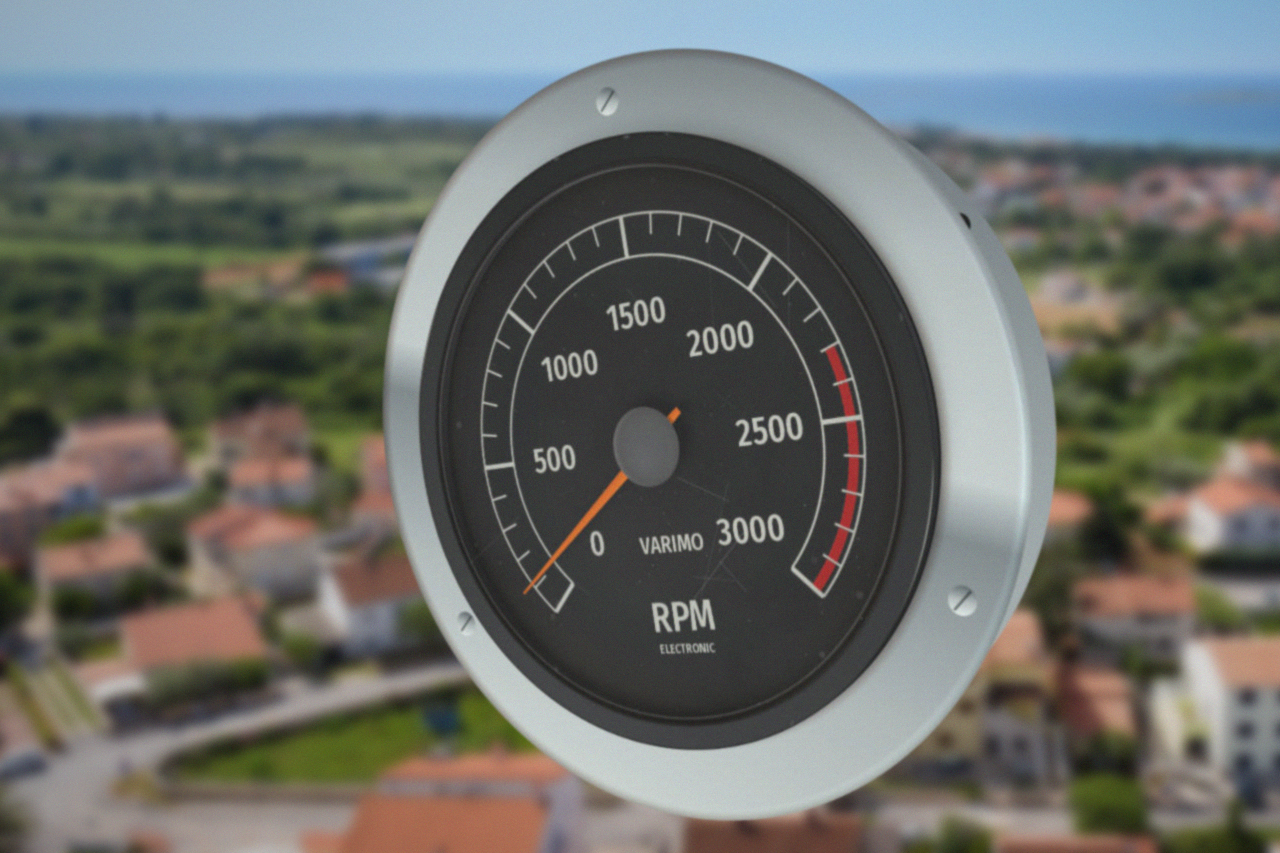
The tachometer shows 100 rpm
